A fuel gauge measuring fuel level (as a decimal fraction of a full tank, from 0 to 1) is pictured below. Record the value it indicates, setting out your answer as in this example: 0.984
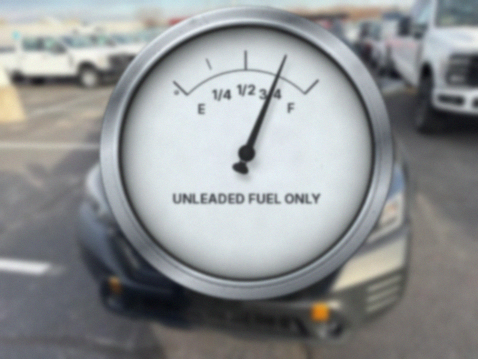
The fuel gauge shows 0.75
